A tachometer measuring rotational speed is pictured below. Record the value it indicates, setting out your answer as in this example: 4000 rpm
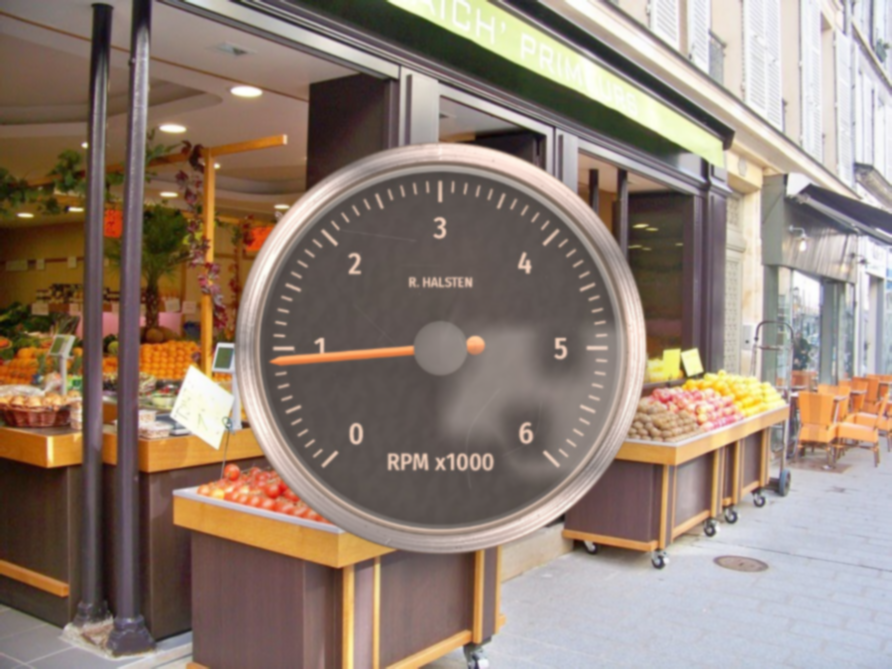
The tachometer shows 900 rpm
